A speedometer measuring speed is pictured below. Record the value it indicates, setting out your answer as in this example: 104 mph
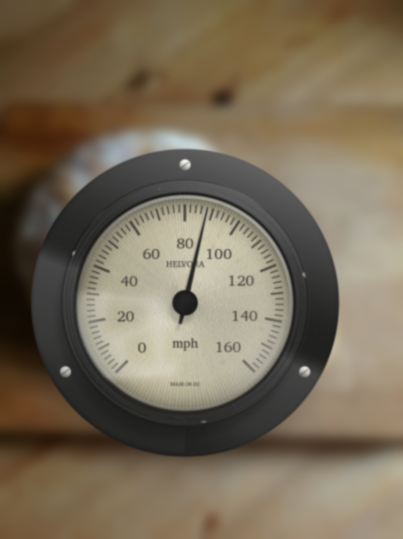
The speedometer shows 88 mph
